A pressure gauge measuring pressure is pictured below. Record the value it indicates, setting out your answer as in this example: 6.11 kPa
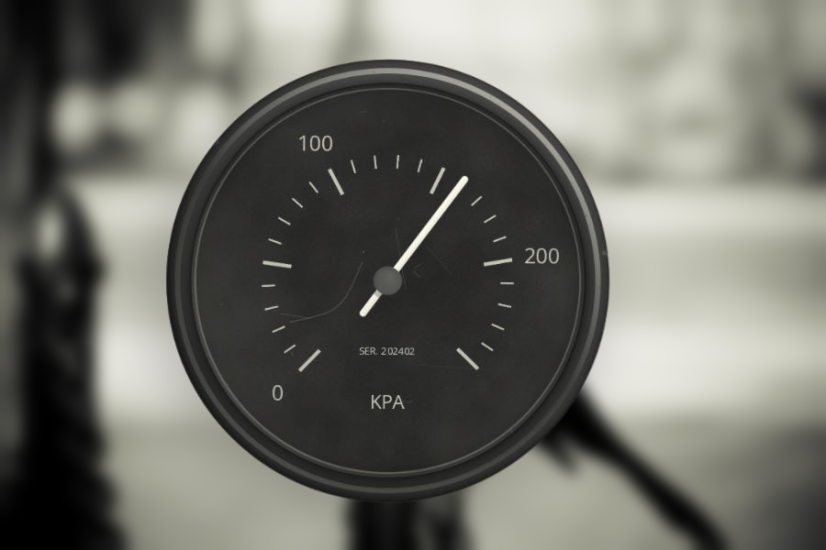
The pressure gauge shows 160 kPa
